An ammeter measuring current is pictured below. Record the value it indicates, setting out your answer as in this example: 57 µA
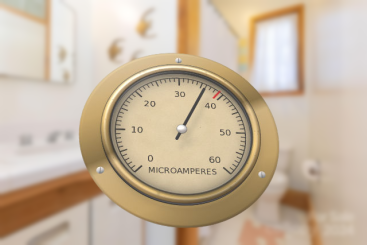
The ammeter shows 36 µA
